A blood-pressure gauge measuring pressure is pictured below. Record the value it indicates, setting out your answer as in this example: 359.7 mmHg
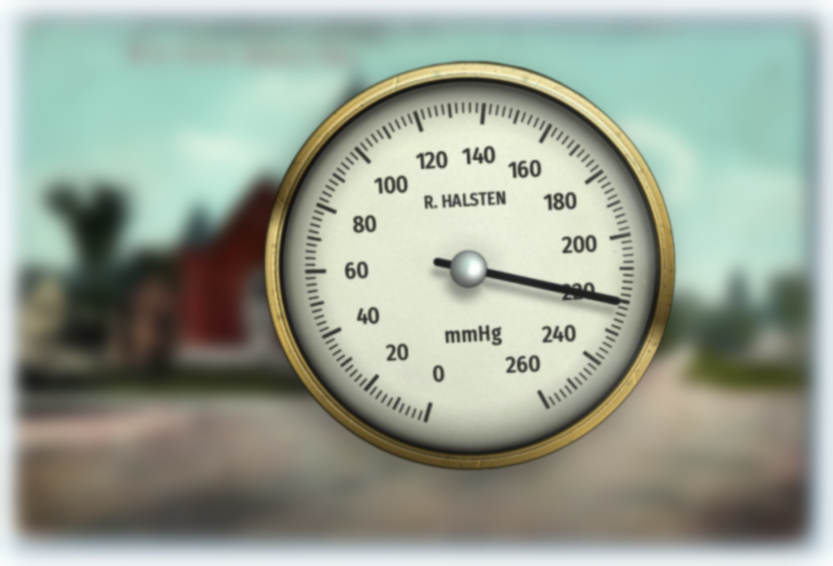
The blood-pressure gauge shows 220 mmHg
